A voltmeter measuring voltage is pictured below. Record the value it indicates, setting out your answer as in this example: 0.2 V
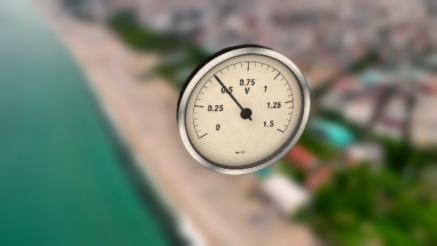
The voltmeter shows 0.5 V
